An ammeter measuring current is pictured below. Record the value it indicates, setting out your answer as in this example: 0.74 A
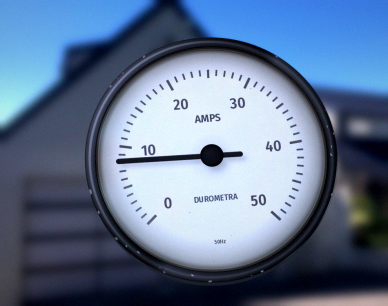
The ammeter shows 8 A
